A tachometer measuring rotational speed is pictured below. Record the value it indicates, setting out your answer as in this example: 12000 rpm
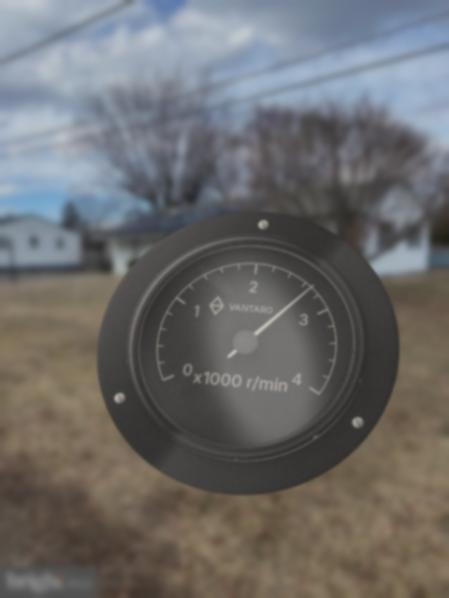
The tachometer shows 2700 rpm
